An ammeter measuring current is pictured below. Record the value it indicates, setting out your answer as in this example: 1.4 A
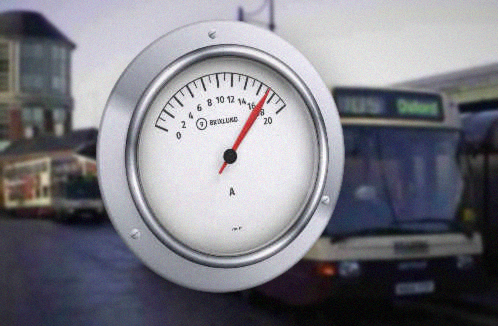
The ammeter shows 17 A
